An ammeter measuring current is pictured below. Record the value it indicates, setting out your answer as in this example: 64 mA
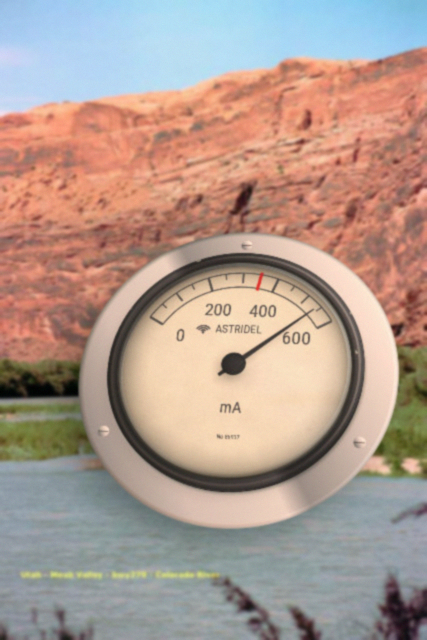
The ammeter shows 550 mA
